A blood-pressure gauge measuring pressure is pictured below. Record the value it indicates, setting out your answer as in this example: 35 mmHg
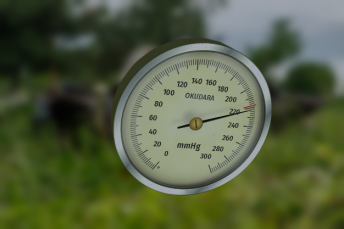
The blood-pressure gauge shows 220 mmHg
